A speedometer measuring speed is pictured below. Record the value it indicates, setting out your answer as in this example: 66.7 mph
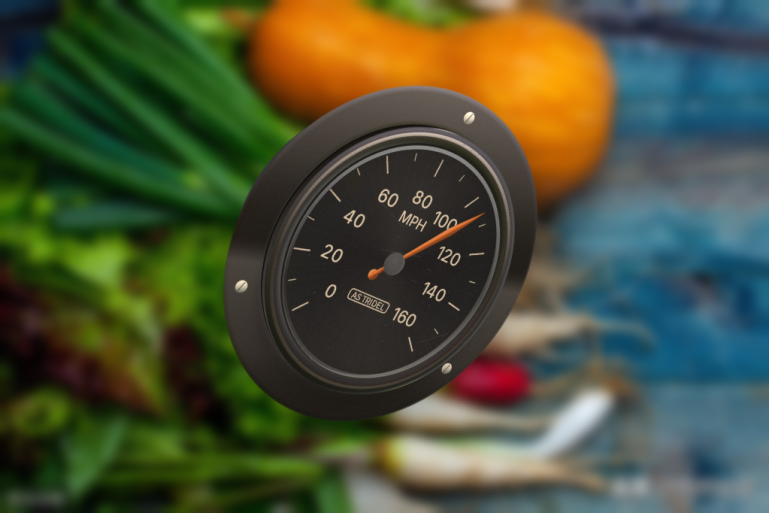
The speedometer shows 105 mph
